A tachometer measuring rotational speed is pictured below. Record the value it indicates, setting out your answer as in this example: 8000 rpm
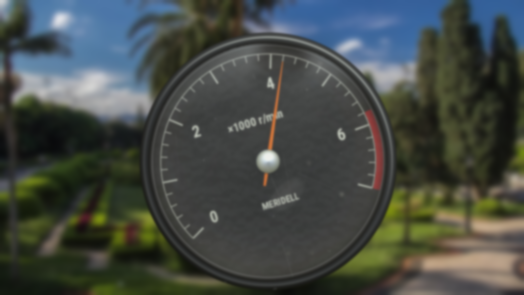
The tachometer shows 4200 rpm
